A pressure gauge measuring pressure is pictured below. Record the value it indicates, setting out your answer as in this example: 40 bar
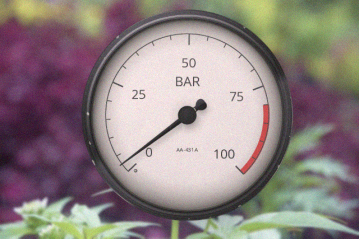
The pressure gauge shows 2.5 bar
